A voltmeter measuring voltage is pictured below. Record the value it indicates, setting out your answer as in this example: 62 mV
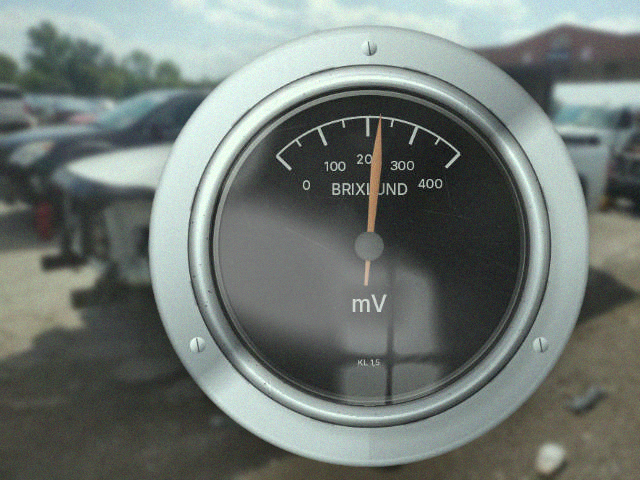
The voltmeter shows 225 mV
